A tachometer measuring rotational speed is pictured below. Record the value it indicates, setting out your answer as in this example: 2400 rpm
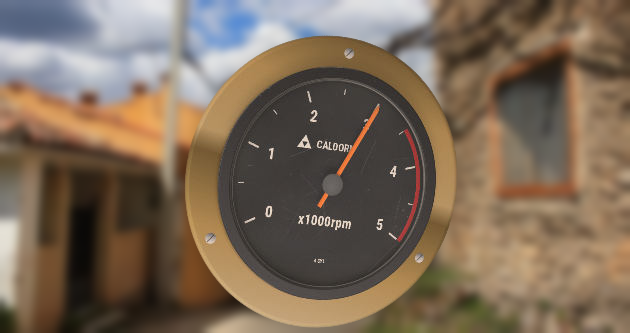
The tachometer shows 3000 rpm
